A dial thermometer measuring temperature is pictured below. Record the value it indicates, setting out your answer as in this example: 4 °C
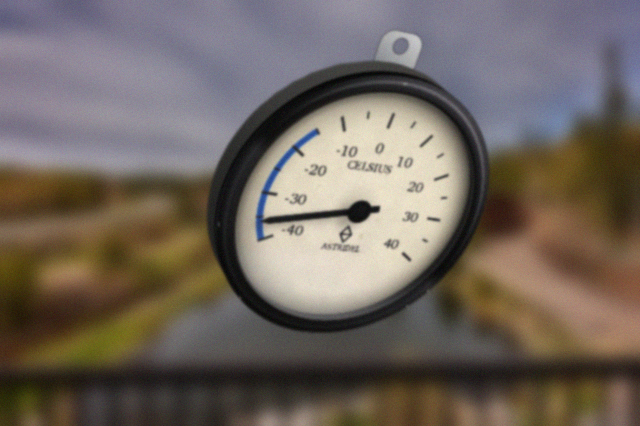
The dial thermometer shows -35 °C
